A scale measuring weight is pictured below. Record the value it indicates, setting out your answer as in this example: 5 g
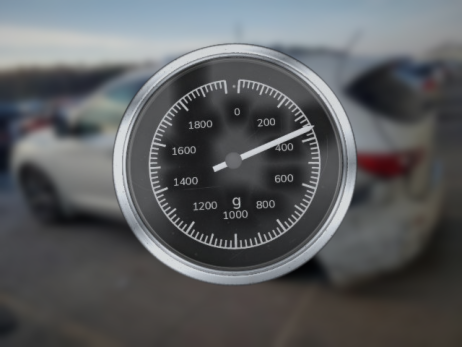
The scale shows 360 g
